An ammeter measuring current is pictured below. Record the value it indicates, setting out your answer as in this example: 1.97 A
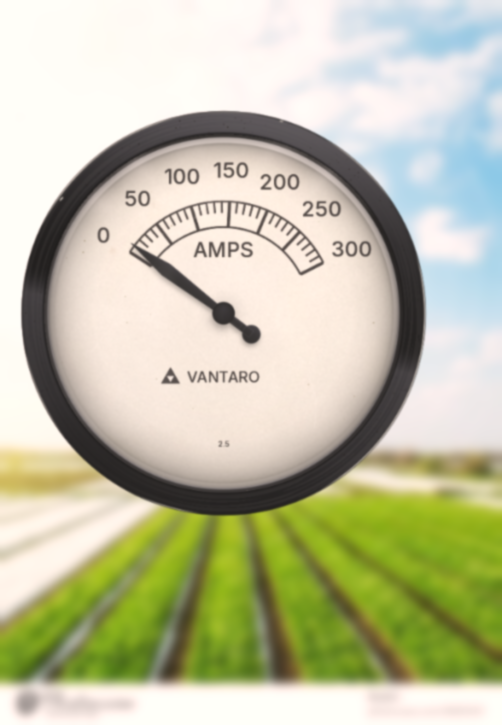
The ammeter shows 10 A
